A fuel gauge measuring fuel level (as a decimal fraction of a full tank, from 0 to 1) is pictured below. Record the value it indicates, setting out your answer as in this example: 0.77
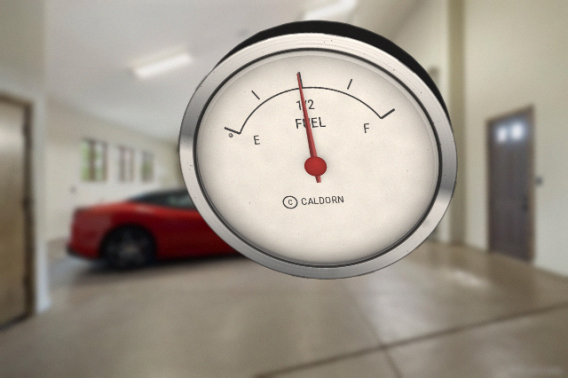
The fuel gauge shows 0.5
